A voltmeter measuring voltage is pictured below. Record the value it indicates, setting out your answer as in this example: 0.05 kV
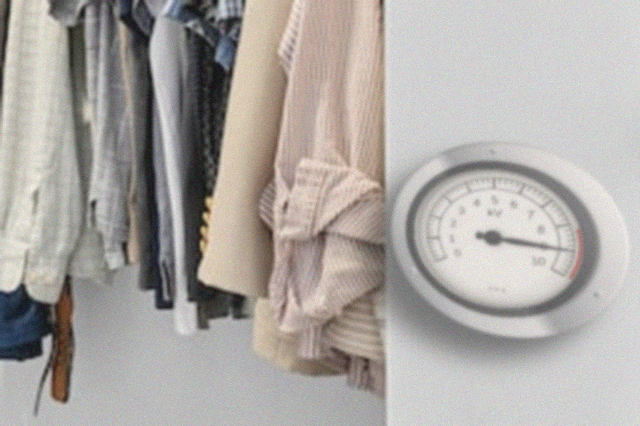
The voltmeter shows 9 kV
